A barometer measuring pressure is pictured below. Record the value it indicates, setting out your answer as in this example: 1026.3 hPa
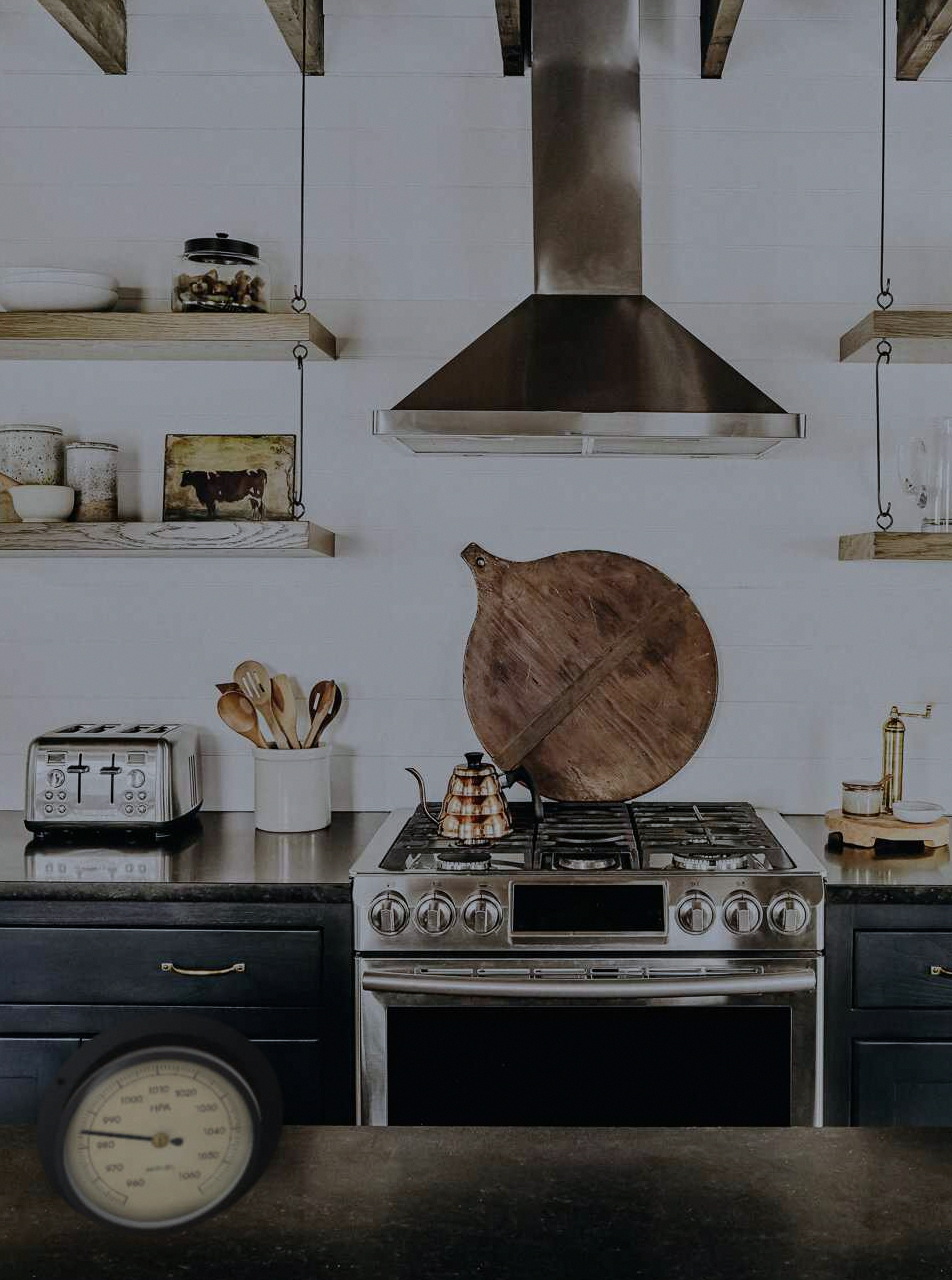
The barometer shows 985 hPa
